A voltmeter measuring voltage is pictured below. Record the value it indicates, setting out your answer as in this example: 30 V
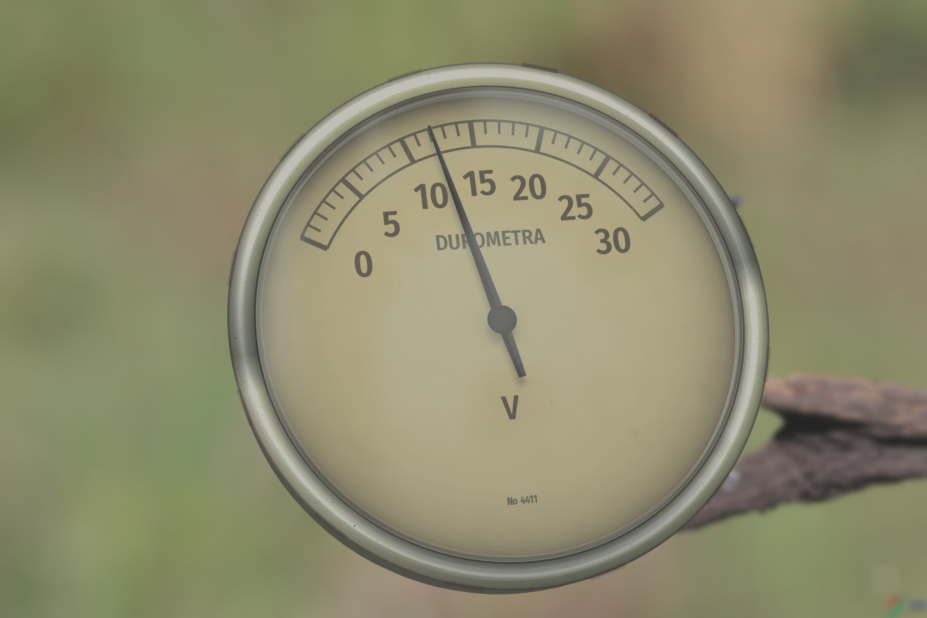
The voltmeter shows 12 V
